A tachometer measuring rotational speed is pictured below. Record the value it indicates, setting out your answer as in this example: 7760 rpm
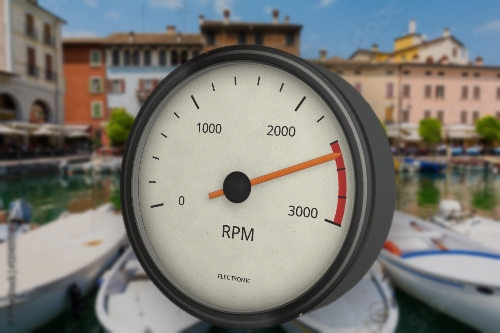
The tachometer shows 2500 rpm
